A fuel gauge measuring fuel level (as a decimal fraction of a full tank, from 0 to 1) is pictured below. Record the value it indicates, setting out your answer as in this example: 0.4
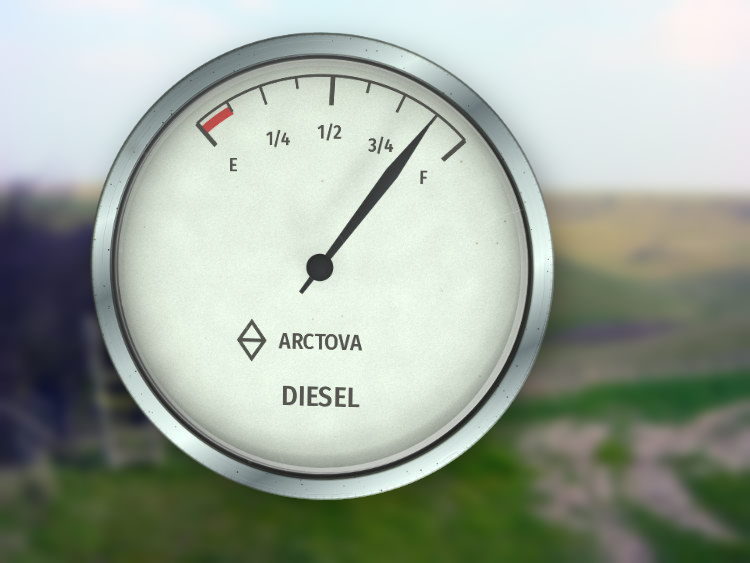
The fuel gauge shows 0.875
